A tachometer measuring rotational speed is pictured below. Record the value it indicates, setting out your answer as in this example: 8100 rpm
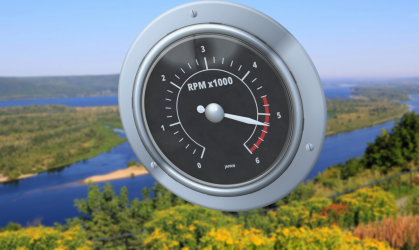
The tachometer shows 5200 rpm
